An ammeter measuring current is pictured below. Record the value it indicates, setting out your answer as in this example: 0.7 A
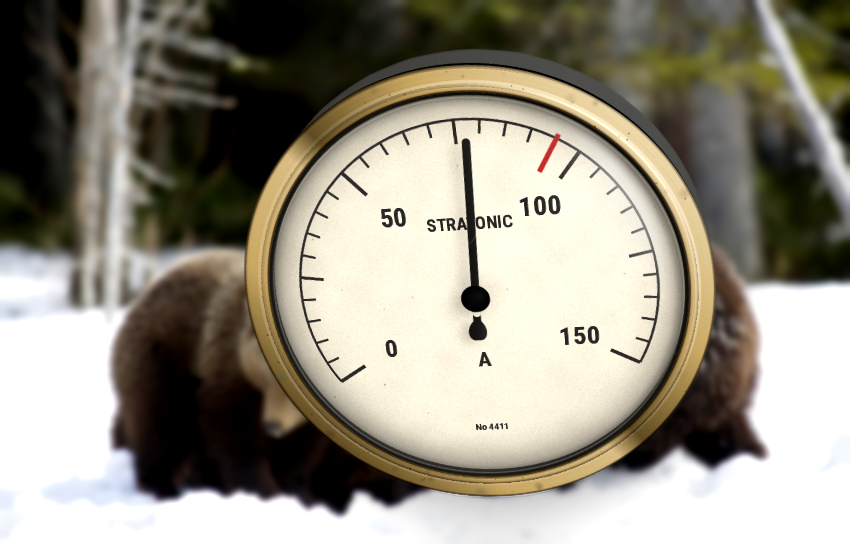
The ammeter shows 77.5 A
